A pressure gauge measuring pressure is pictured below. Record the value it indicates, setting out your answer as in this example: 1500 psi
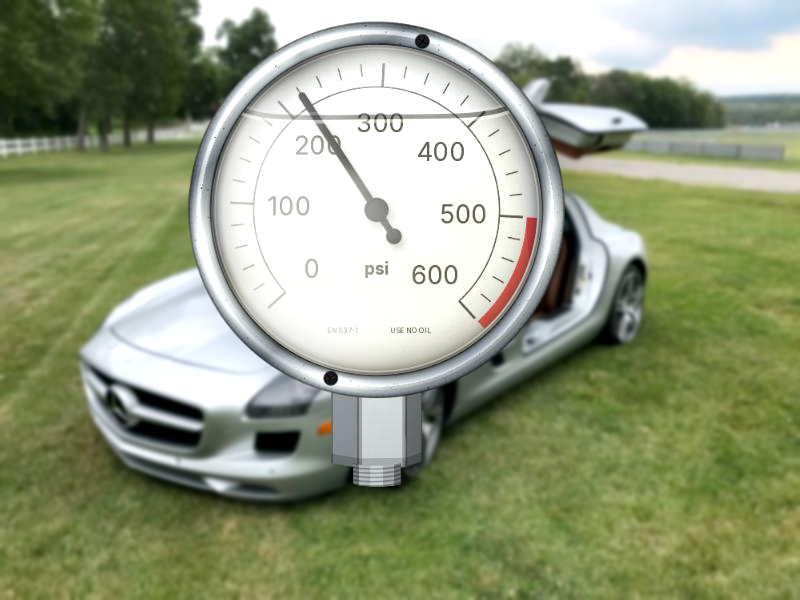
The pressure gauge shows 220 psi
